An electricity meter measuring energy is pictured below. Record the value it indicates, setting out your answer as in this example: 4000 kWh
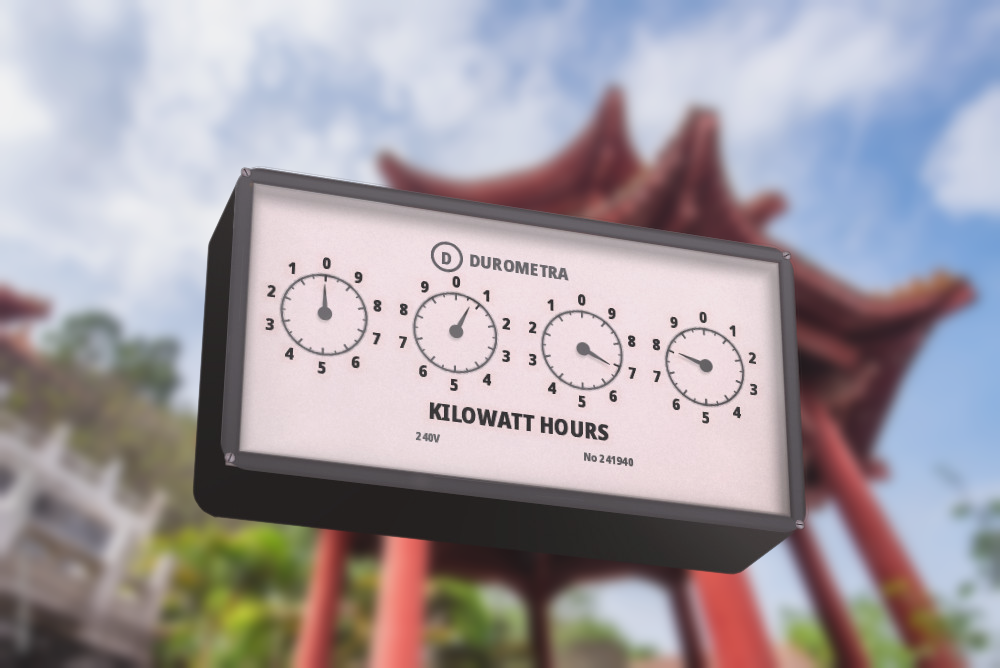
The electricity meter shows 68 kWh
